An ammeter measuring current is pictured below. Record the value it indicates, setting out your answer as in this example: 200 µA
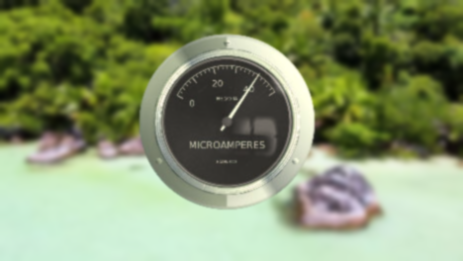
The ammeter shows 40 µA
